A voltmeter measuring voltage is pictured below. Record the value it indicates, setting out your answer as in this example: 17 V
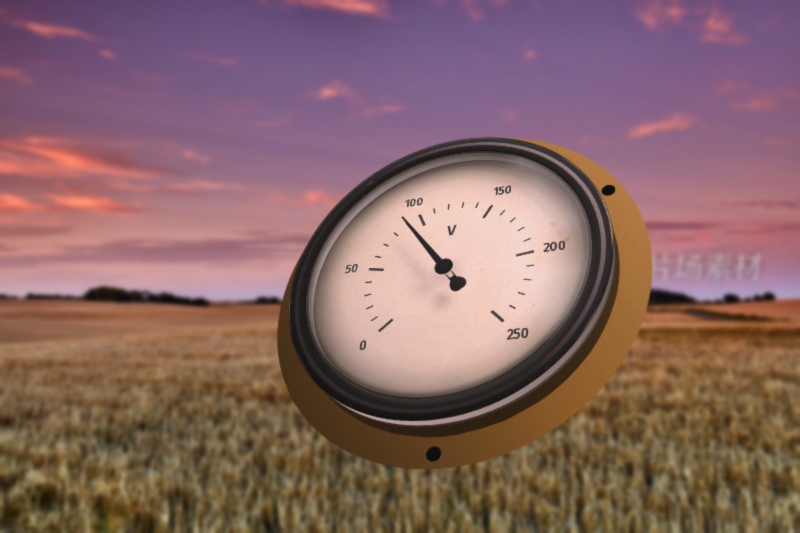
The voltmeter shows 90 V
